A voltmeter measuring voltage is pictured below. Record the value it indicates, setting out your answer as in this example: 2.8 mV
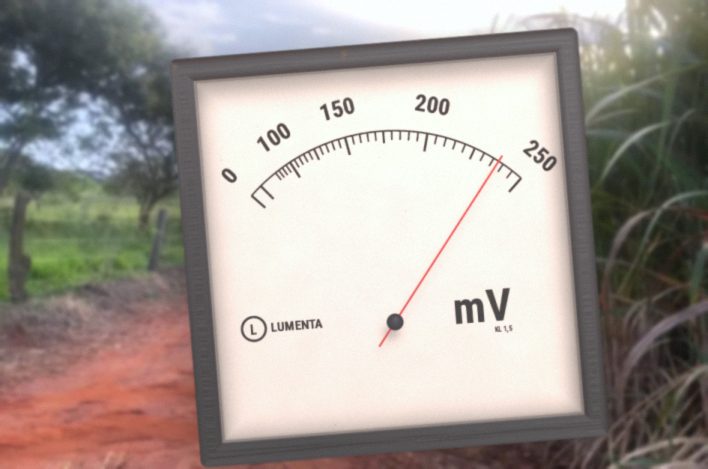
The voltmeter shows 237.5 mV
